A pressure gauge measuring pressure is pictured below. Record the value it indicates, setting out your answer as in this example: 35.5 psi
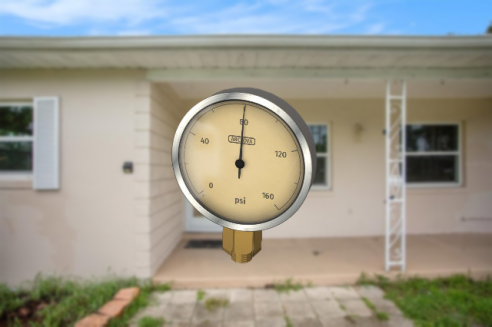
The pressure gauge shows 80 psi
